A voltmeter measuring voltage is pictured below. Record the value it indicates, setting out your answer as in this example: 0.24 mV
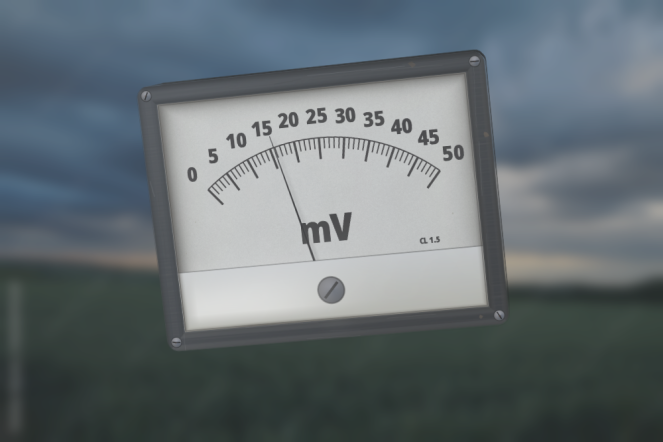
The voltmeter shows 16 mV
